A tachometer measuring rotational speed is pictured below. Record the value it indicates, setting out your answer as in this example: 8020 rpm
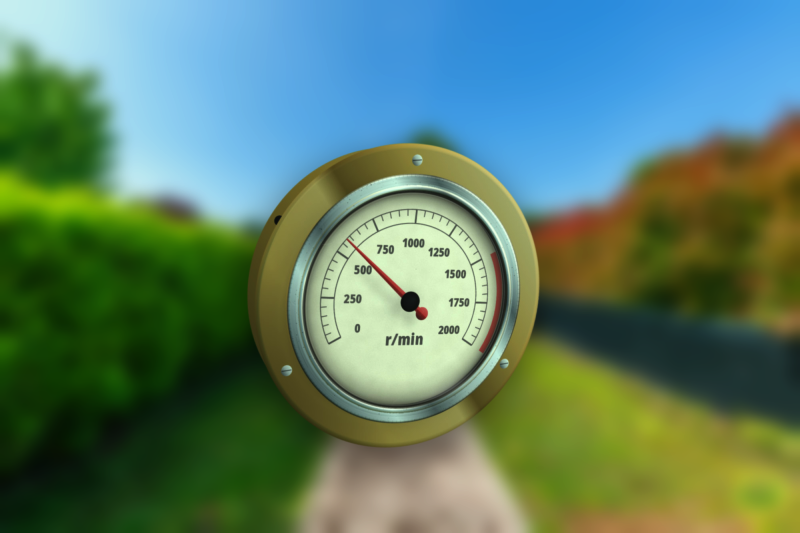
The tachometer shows 575 rpm
